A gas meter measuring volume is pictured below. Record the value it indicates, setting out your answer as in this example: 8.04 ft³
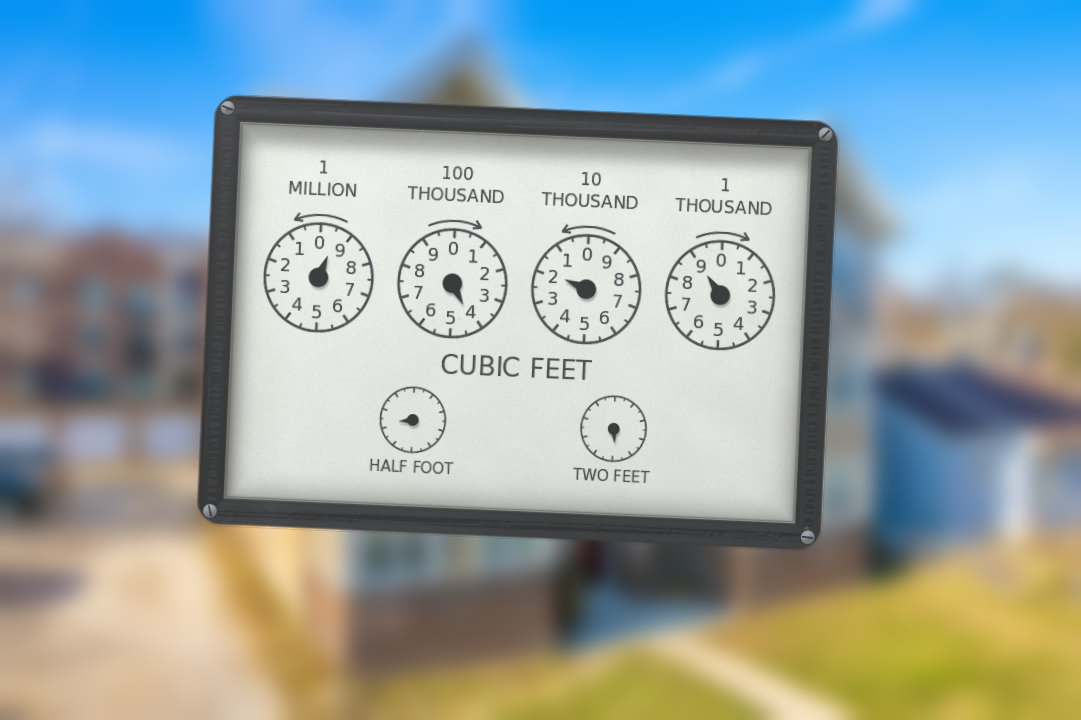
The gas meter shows 941900 ft³
